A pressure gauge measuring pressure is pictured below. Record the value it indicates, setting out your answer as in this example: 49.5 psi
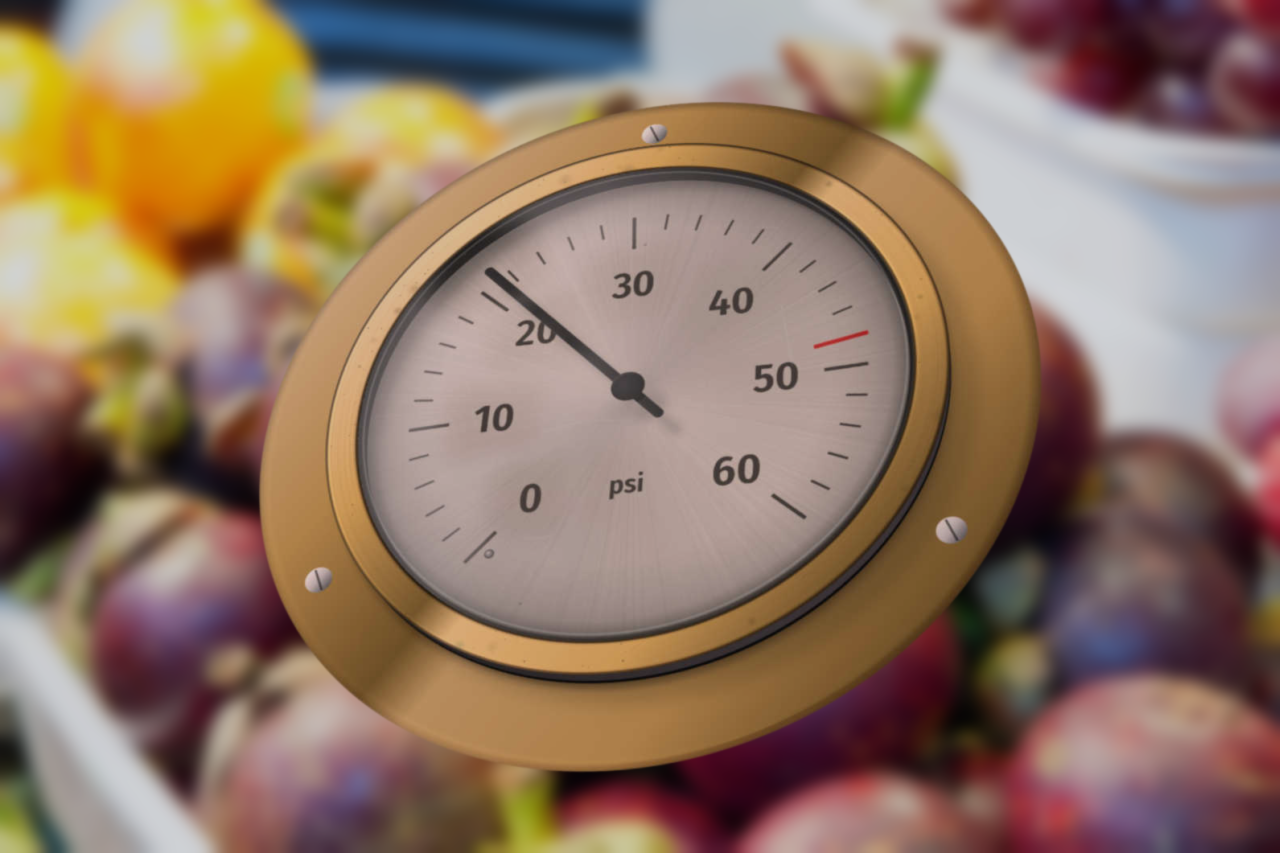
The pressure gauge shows 21 psi
